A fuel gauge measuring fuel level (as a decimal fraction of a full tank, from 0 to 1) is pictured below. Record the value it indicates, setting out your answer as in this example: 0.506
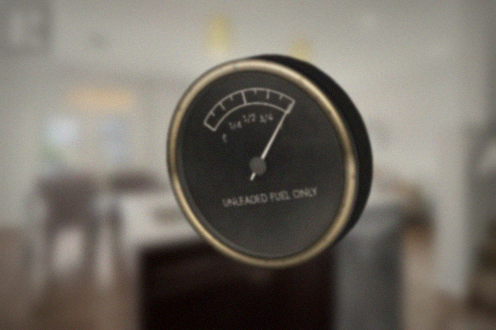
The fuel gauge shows 1
